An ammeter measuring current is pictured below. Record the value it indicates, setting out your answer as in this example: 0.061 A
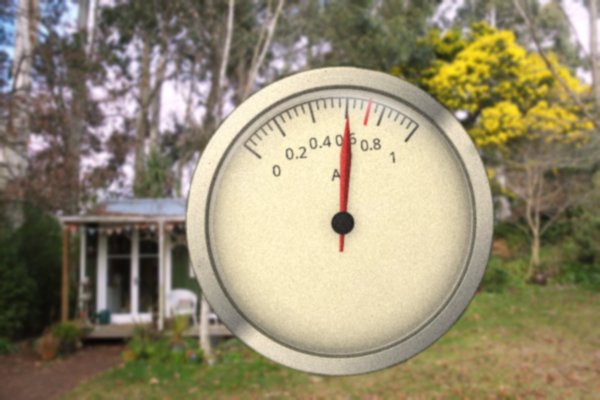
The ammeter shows 0.6 A
